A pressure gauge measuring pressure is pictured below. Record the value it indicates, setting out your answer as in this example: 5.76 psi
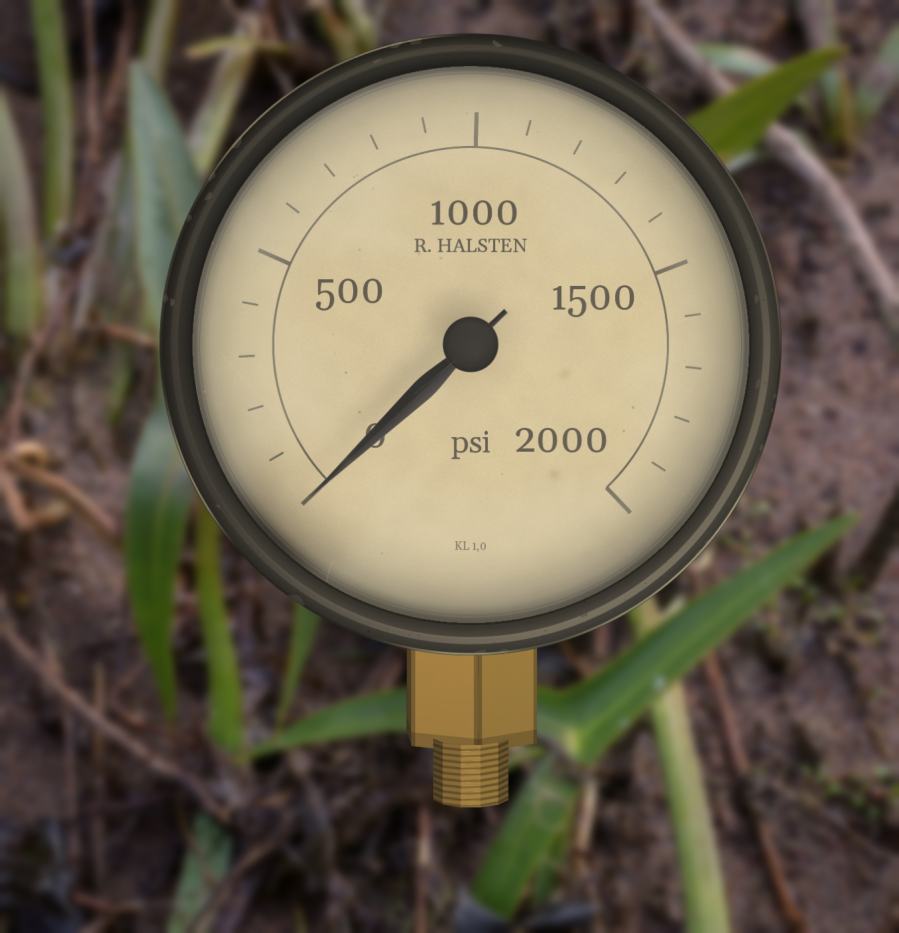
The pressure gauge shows 0 psi
